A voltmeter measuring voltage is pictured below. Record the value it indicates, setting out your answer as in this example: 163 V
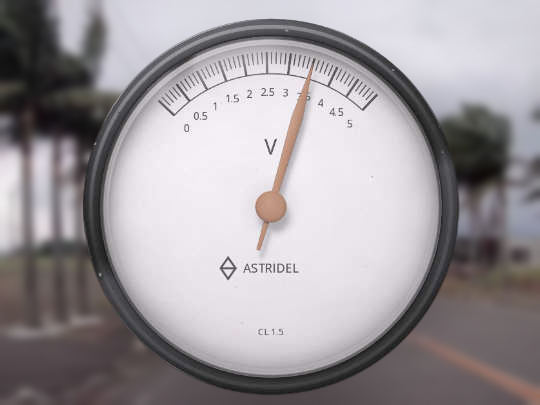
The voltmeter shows 3.5 V
